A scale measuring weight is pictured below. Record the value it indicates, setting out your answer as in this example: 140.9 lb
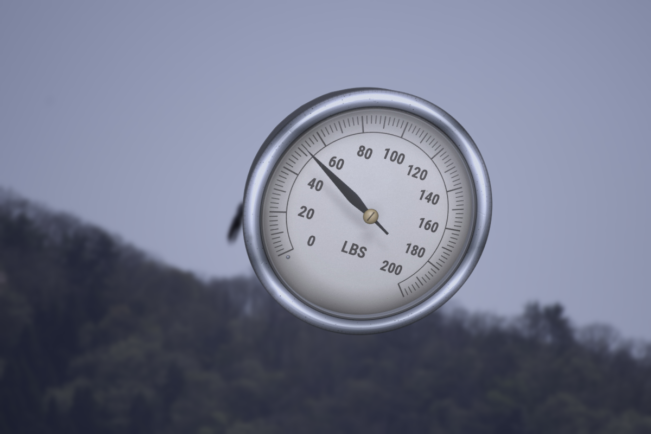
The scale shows 52 lb
